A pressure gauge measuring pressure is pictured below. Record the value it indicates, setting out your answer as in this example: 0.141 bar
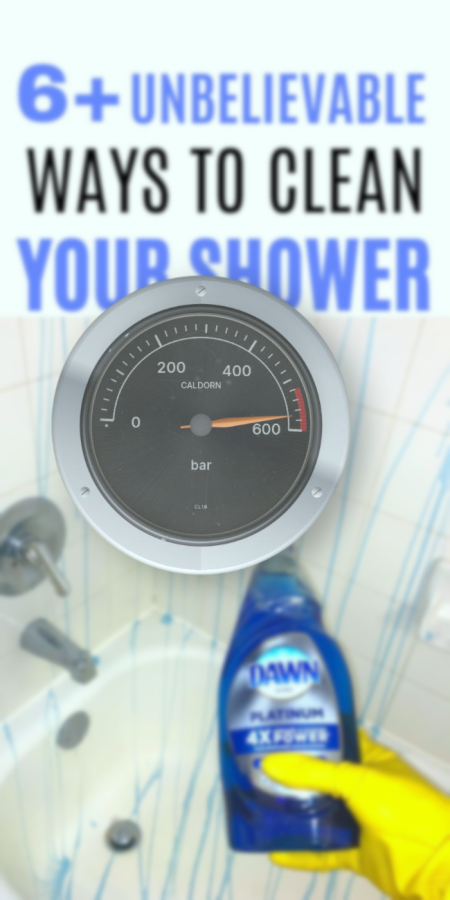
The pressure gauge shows 570 bar
